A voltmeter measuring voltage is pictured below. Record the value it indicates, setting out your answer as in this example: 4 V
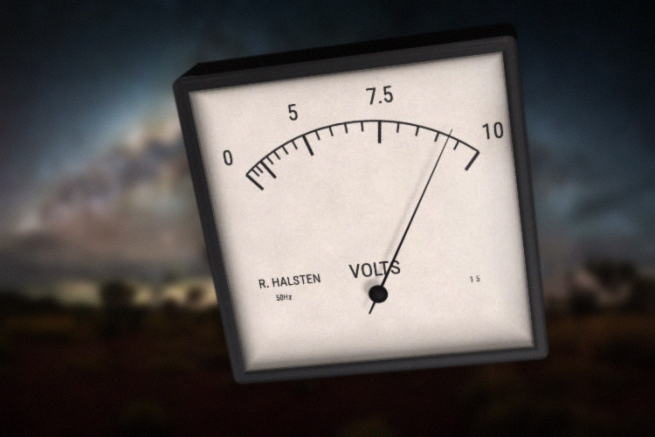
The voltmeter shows 9.25 V
